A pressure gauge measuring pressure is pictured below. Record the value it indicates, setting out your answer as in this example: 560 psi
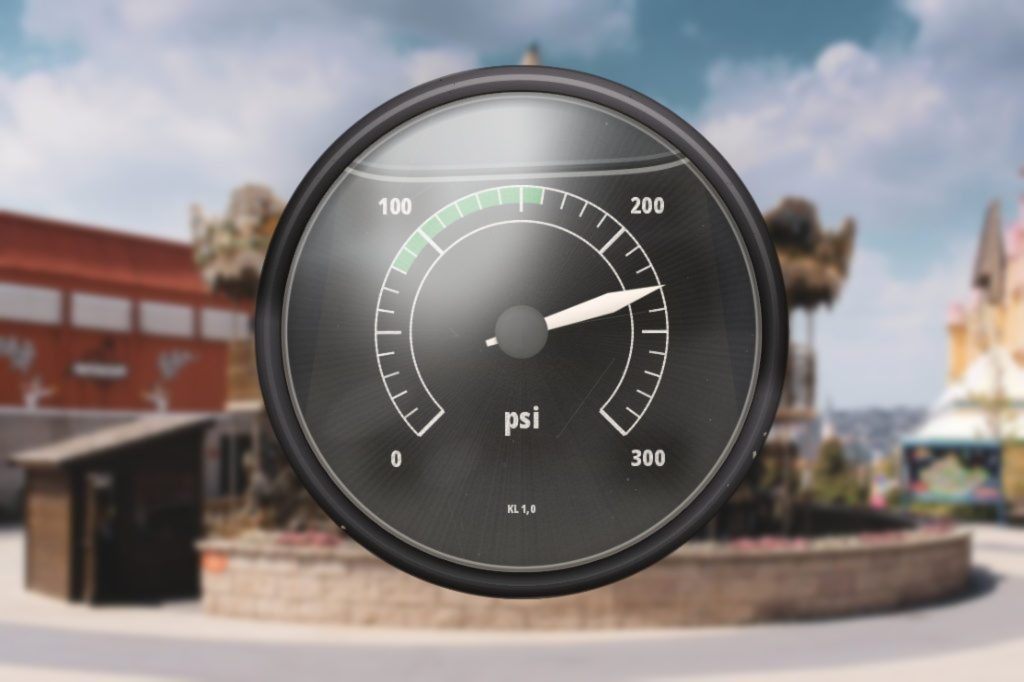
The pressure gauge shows 230 psi
